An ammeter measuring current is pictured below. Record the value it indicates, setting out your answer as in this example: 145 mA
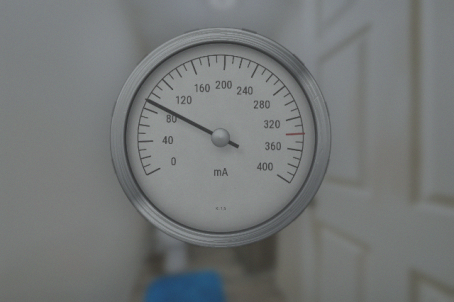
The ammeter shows 90 mA
